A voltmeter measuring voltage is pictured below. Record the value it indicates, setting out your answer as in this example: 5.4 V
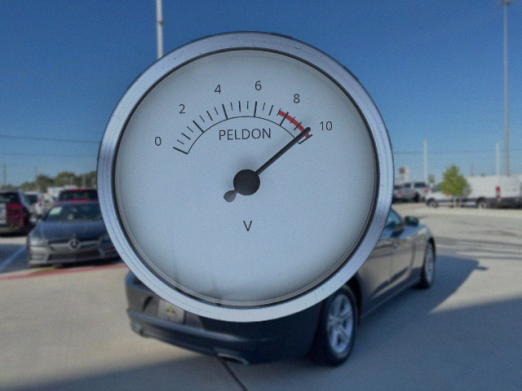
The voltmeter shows 9.5 V
